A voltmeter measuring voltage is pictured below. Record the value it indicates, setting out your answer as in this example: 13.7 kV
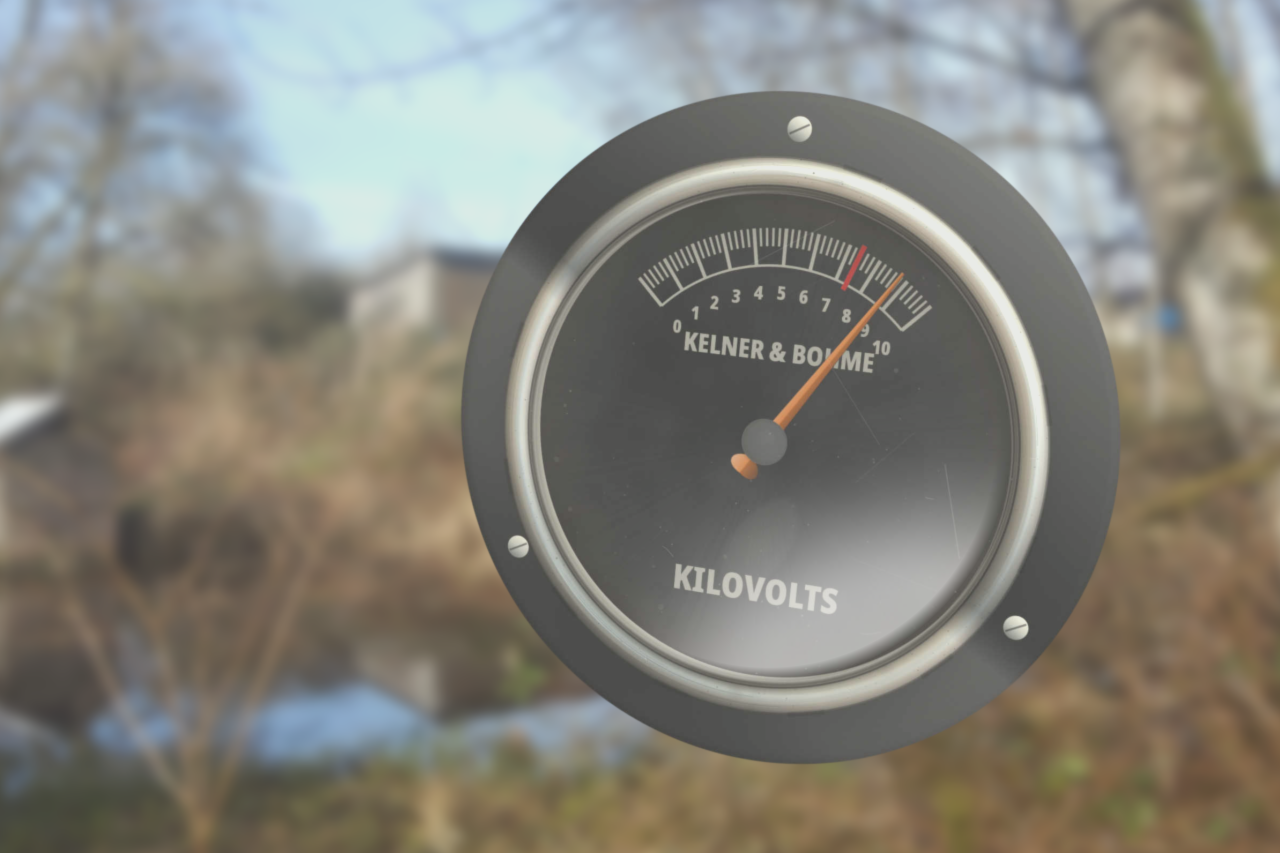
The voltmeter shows 8.8 kV
